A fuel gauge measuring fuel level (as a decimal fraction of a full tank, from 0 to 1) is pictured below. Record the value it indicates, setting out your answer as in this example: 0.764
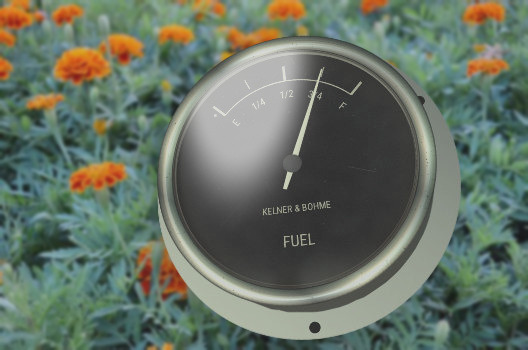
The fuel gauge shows 0.75
